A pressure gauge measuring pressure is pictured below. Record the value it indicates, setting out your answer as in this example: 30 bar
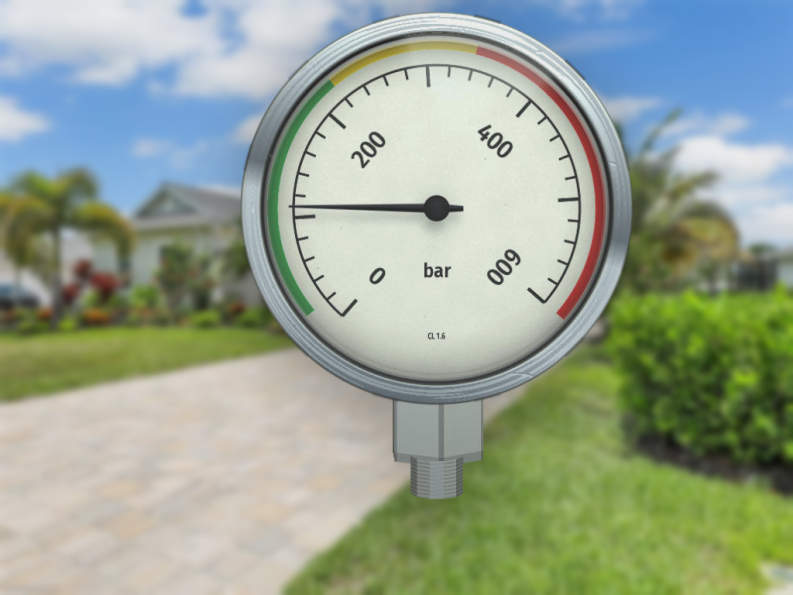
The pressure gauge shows 110 bar
